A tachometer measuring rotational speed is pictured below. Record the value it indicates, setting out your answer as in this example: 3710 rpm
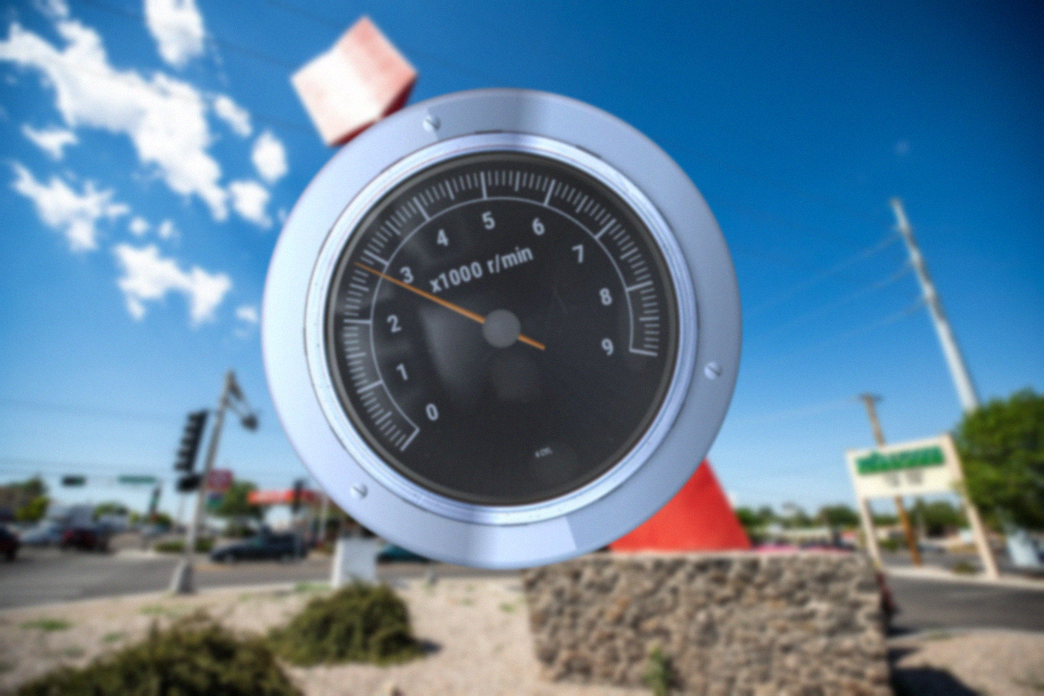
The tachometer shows 2800 rpm
